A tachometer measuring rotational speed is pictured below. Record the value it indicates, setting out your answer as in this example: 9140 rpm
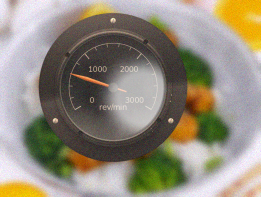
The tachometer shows 600 rpm
